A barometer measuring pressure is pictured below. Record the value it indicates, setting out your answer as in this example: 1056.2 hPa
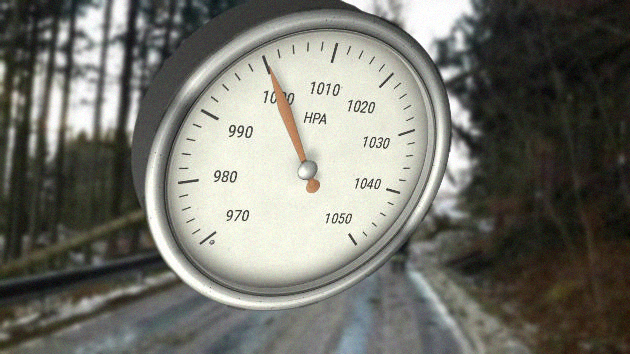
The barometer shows 1000 hPa
